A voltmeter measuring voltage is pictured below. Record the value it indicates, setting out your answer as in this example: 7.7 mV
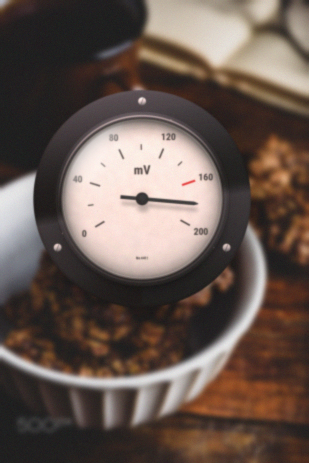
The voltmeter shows 180 mV
